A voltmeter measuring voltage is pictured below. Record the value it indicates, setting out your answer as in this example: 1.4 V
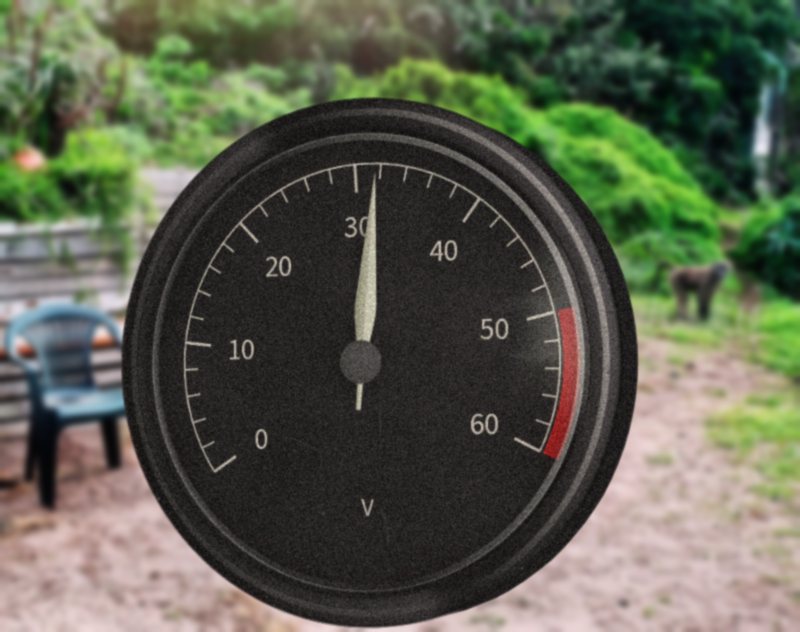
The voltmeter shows 32 V
